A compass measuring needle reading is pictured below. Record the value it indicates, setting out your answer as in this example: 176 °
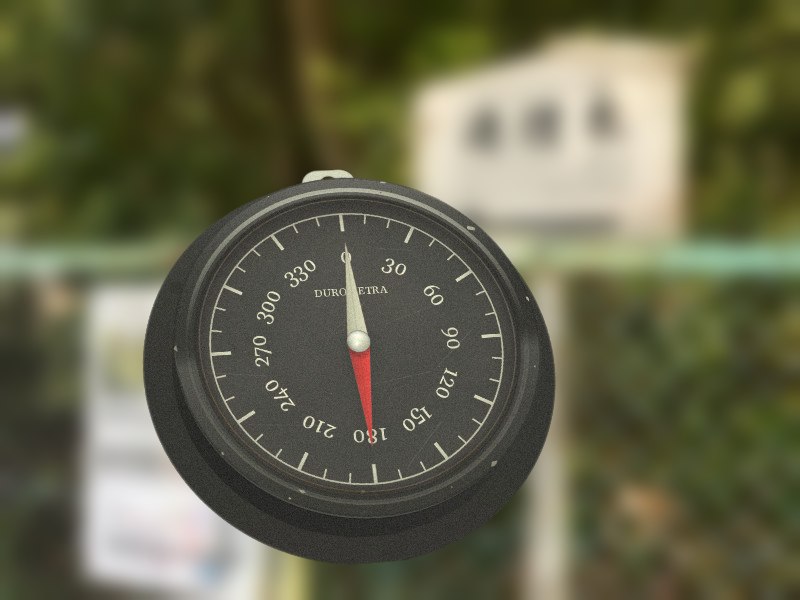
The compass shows 180 °
